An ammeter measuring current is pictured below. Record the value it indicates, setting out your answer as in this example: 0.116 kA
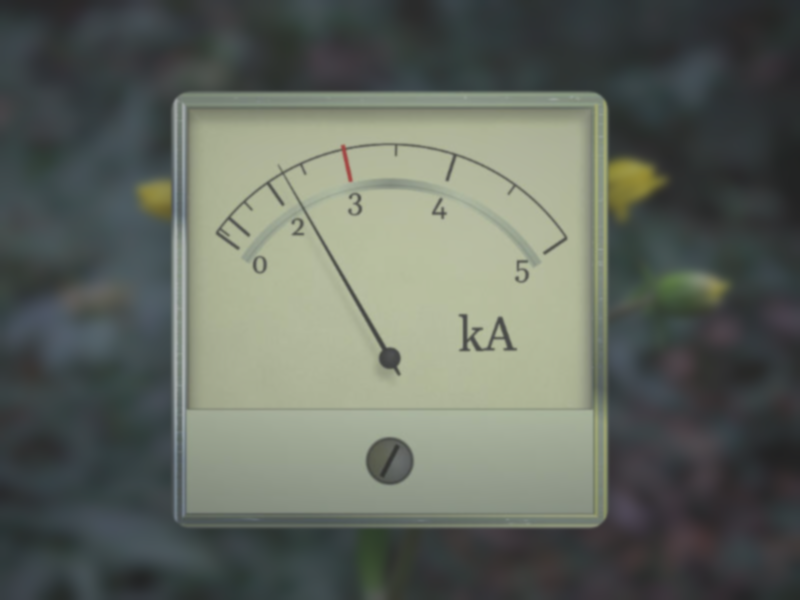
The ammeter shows 2.25 kA
